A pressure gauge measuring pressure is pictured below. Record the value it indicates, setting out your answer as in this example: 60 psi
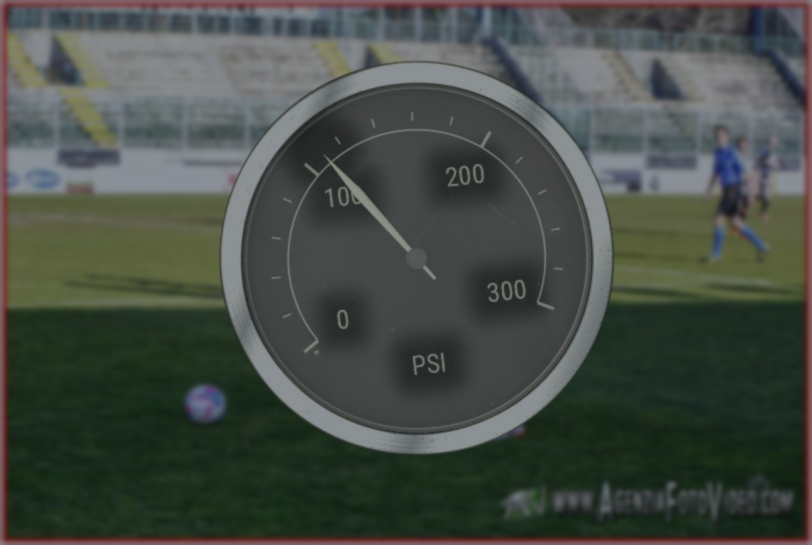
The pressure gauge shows 110 psi
